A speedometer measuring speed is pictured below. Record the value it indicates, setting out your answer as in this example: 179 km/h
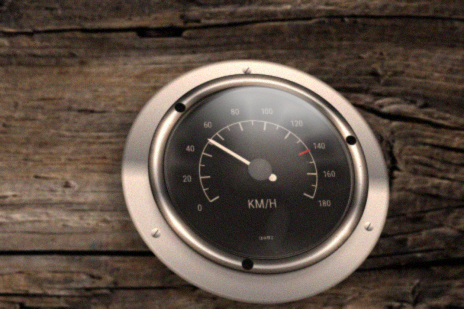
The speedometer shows 50 km/h
